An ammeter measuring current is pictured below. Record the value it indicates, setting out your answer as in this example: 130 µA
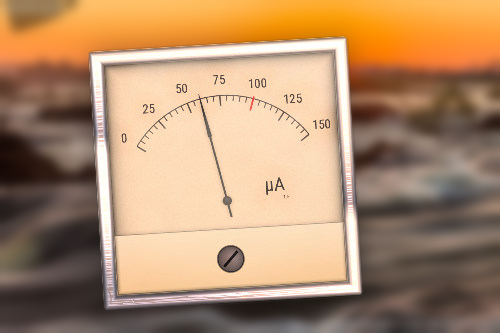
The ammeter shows 60 µA
